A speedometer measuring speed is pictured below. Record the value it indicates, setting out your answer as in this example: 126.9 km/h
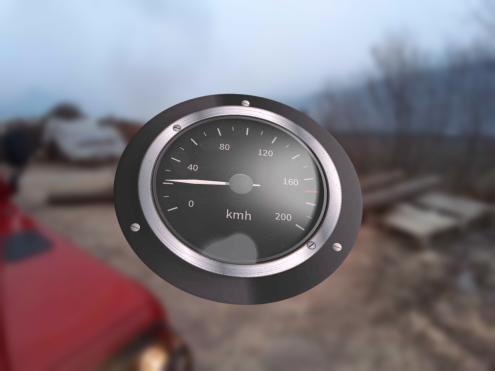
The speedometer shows 20 km/h
